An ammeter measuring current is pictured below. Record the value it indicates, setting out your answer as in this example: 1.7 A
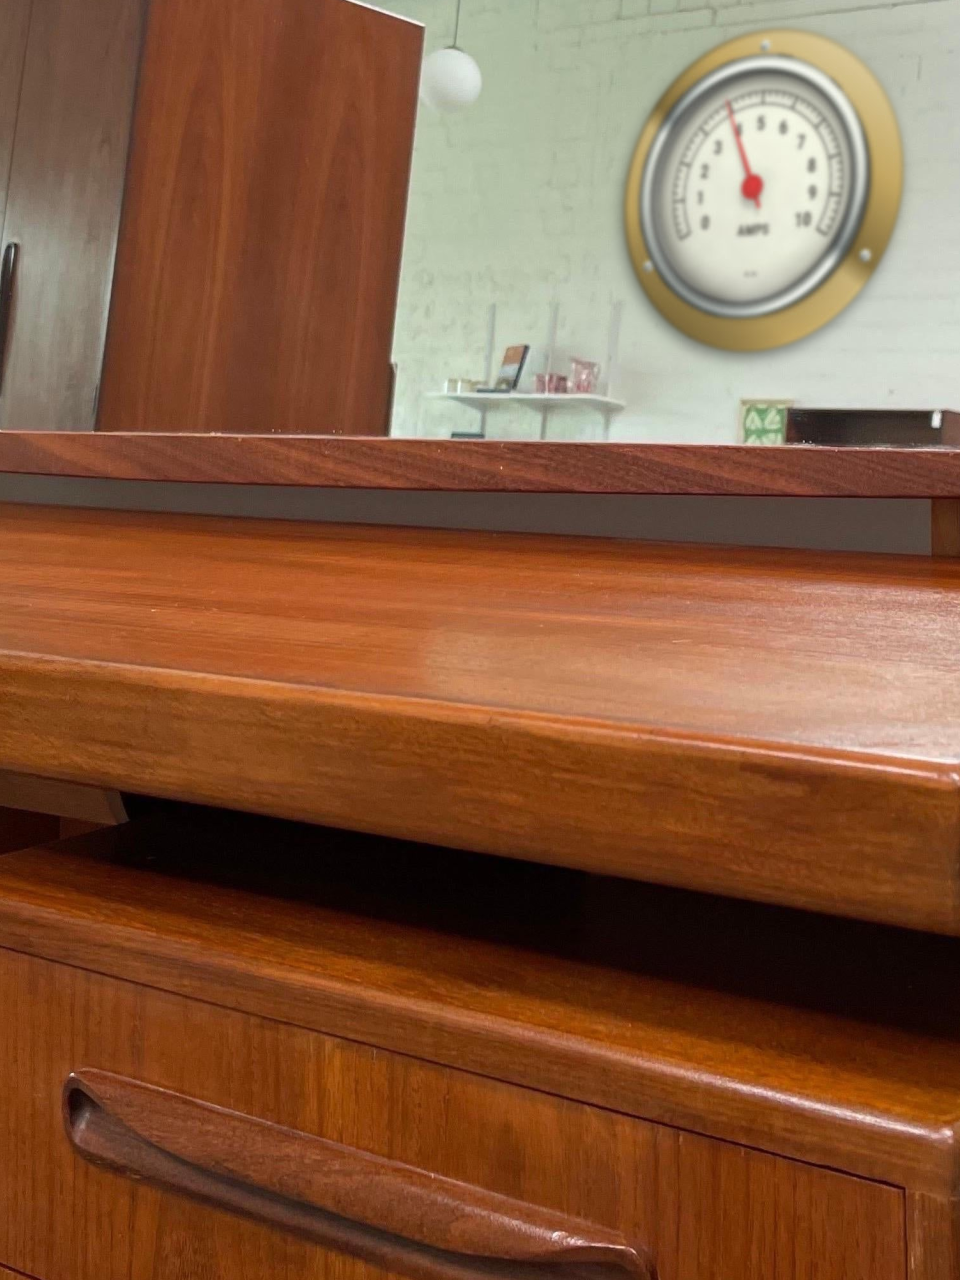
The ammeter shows 4 A
